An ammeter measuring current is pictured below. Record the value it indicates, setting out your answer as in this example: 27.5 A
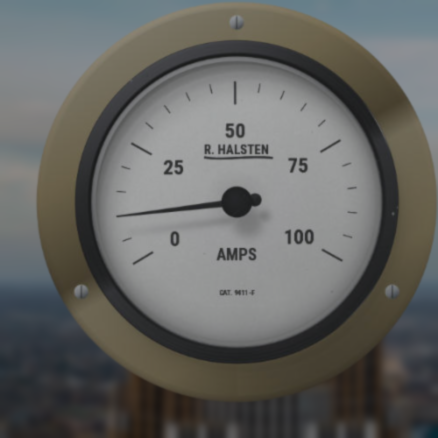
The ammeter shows 10 A
